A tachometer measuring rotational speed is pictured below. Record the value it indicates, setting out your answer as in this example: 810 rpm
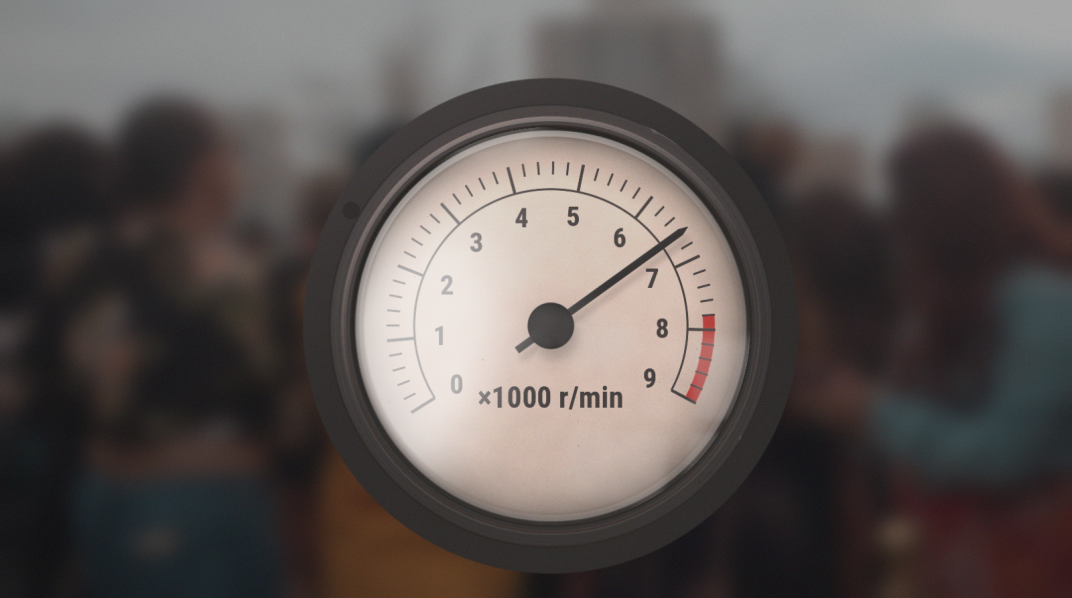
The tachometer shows 6600 rpm
